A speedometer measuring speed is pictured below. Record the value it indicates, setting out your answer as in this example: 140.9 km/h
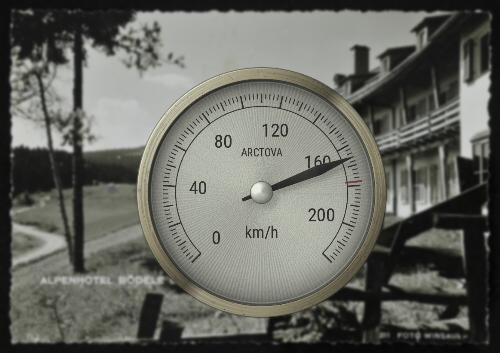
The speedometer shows 166 km/h
